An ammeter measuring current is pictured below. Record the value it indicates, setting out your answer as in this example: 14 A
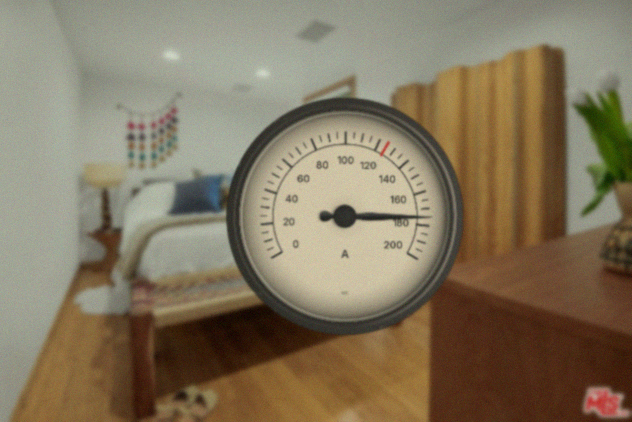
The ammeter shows 175 A
